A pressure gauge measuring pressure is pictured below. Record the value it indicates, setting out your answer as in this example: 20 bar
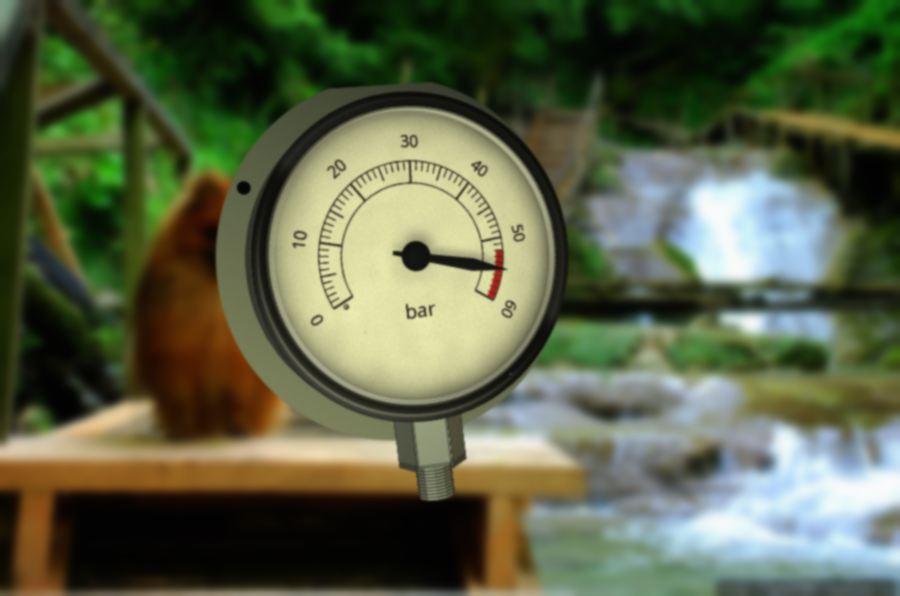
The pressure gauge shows 55 bar
